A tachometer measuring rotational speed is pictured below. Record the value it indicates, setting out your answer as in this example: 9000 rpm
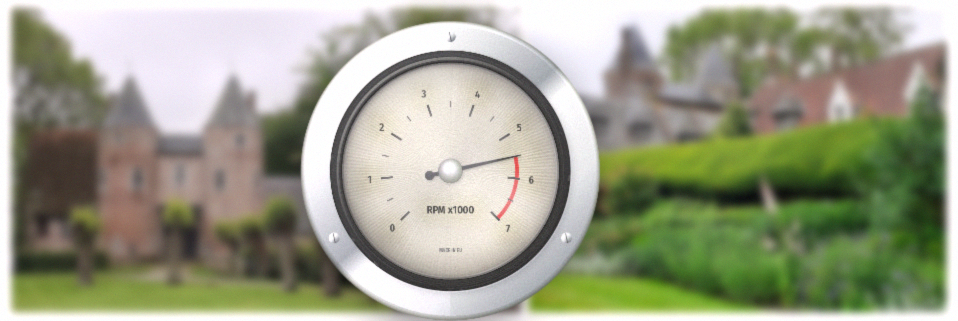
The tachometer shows 5500 rpm
